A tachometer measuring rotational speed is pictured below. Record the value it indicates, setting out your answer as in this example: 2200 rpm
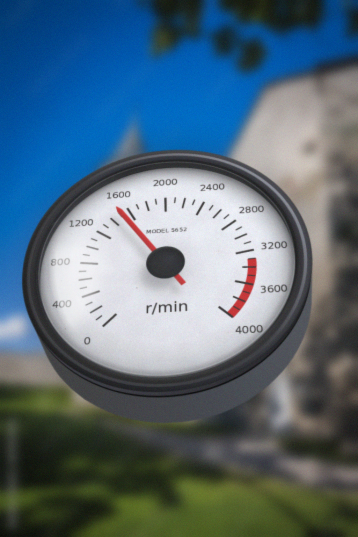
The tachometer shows 1500 rpm
